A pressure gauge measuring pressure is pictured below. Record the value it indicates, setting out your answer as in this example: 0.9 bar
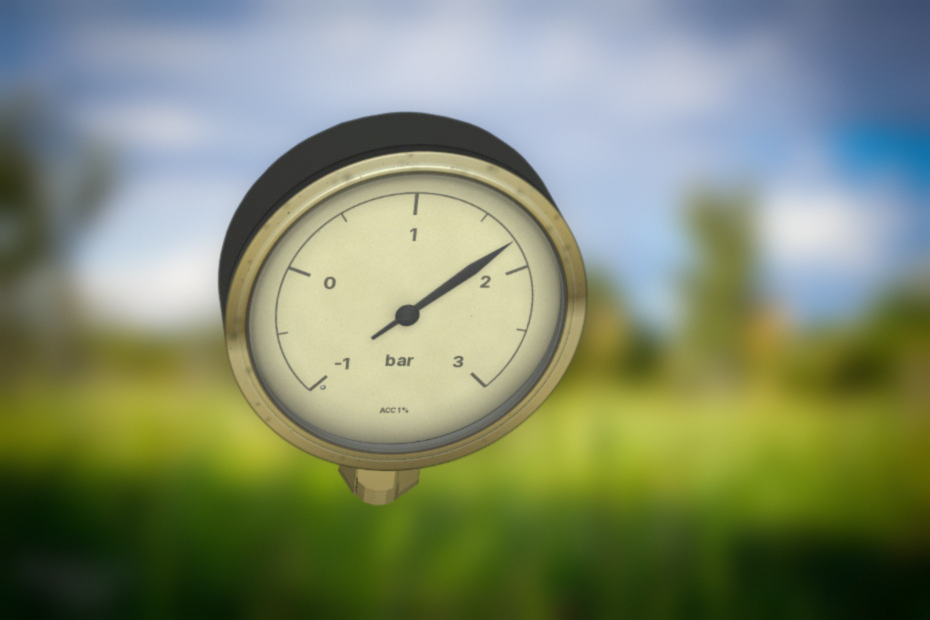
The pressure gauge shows 1.75 bar
